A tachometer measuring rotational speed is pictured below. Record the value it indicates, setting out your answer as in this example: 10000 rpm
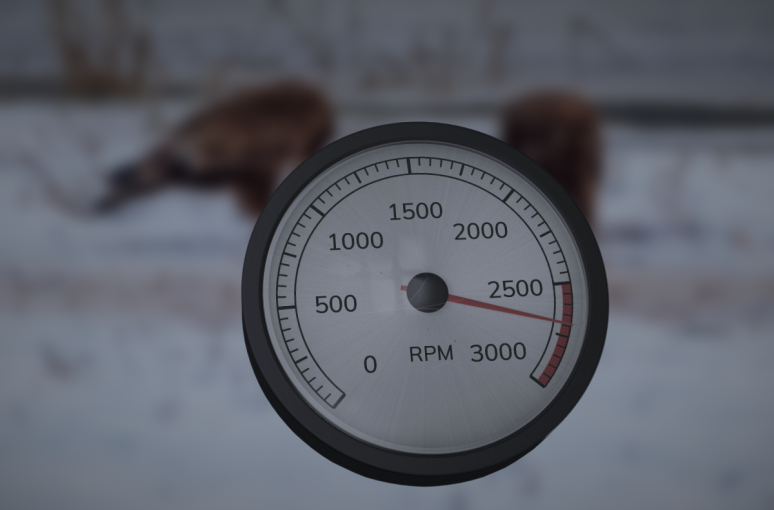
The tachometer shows 2700 rpm
